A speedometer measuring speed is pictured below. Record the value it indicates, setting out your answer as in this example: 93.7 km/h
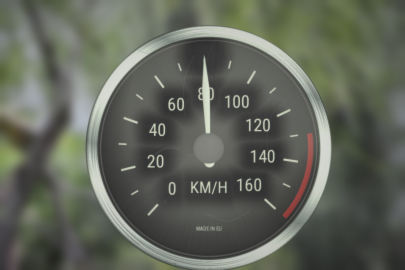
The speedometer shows 80 km/h
